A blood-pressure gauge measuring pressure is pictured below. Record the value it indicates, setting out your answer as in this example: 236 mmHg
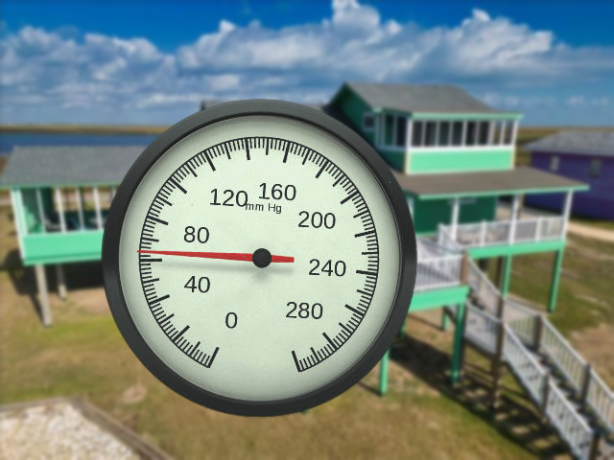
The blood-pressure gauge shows 64 mmHg
